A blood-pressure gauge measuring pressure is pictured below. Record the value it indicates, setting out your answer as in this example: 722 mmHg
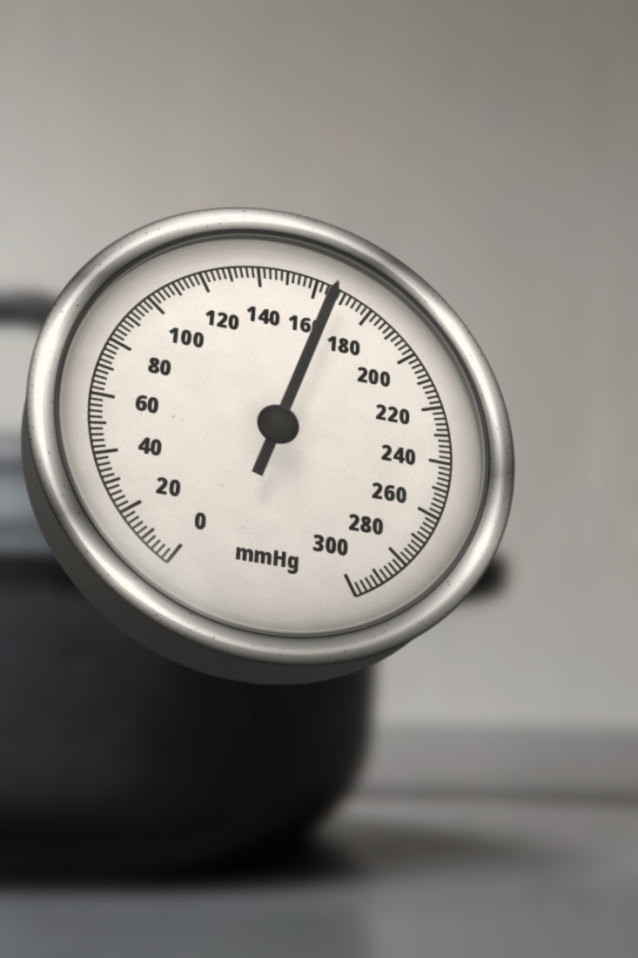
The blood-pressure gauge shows 166 mmHg
